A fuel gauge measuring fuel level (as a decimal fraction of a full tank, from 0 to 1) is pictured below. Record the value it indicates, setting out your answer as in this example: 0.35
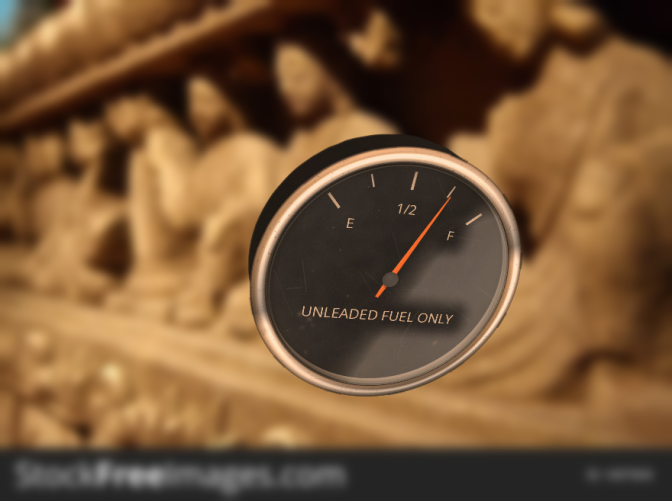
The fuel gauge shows 0.75
